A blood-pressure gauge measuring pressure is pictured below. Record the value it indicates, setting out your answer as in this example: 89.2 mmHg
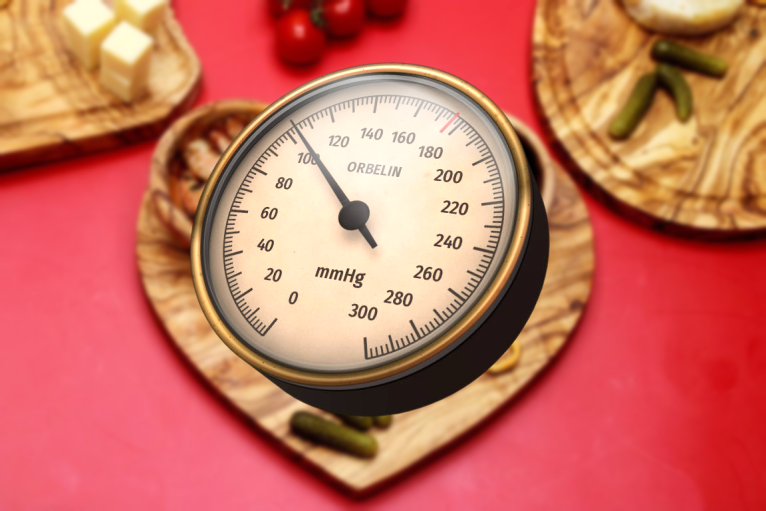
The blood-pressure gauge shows 104 mmHg
